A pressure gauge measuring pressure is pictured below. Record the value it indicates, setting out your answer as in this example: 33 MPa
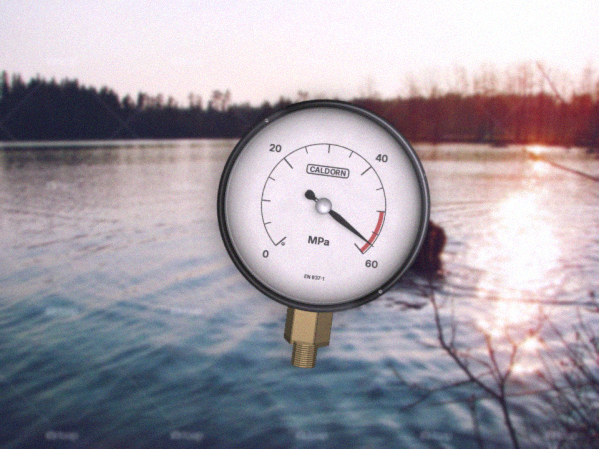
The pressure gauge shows 57.5 MPa
